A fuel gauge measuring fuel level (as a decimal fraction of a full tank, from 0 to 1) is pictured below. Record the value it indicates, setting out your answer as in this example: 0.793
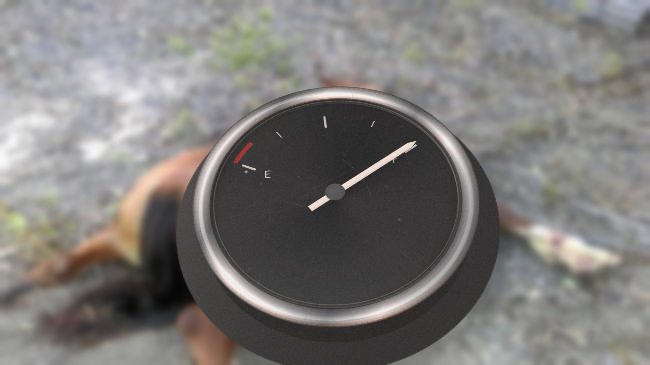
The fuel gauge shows 1
